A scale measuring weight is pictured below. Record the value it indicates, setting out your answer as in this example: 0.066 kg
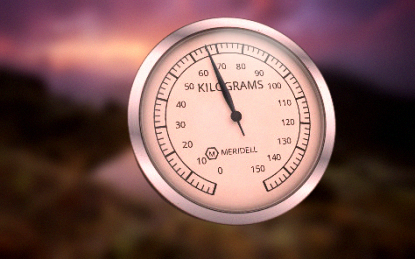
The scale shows 66 kg
